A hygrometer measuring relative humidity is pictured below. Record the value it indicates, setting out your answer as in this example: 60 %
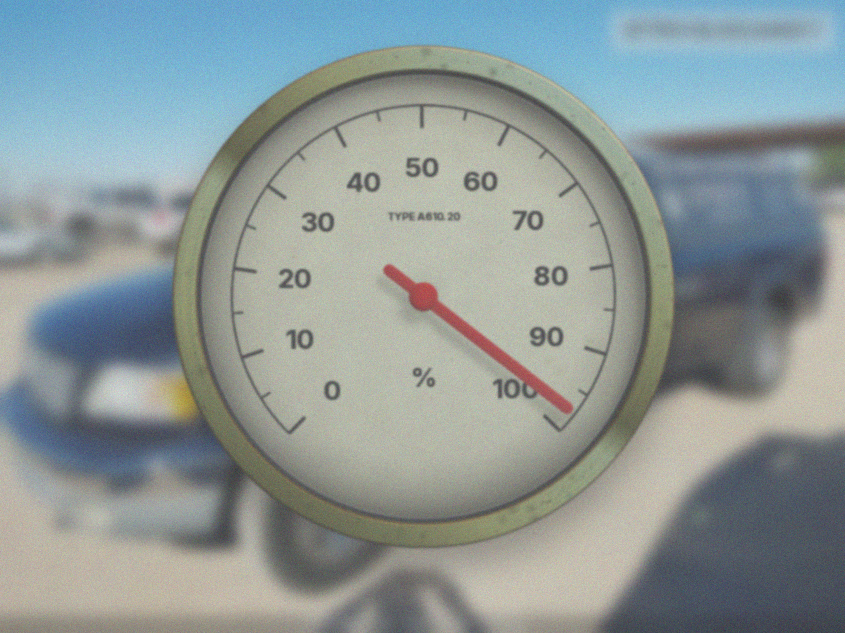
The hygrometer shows 97.5 %
